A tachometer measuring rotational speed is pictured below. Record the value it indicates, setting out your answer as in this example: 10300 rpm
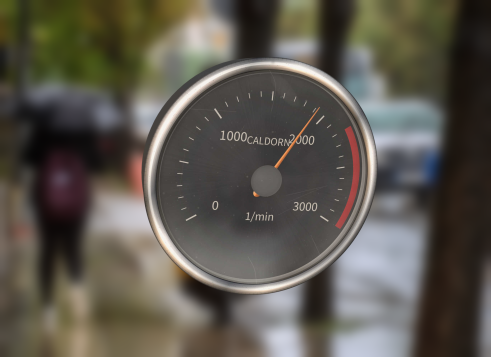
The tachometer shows 1900 rpm
